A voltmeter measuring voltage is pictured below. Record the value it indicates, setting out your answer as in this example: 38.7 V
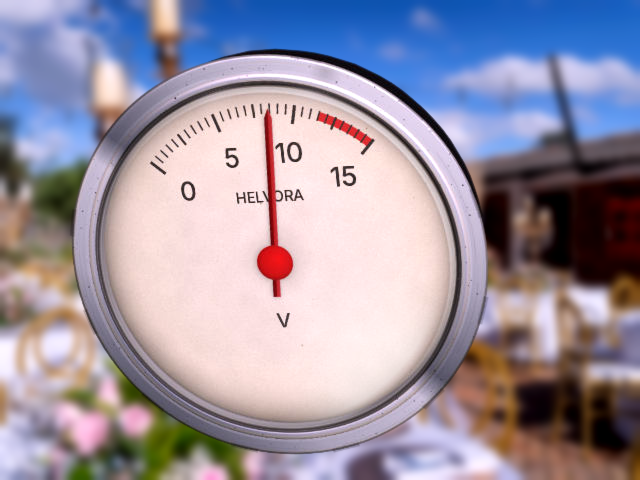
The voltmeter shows 8.5 V
